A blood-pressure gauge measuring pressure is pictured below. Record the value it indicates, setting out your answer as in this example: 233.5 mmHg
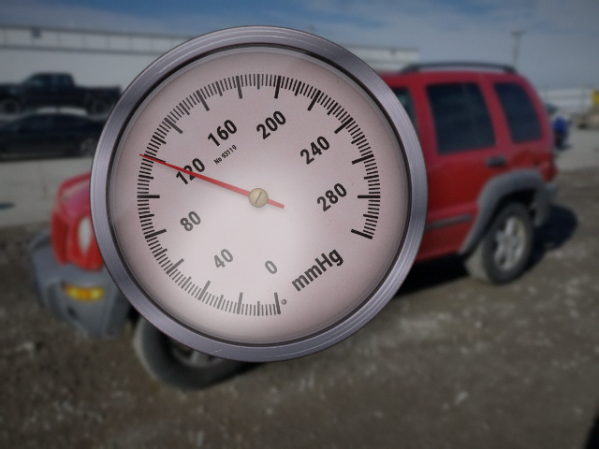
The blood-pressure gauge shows 120 mmHg
